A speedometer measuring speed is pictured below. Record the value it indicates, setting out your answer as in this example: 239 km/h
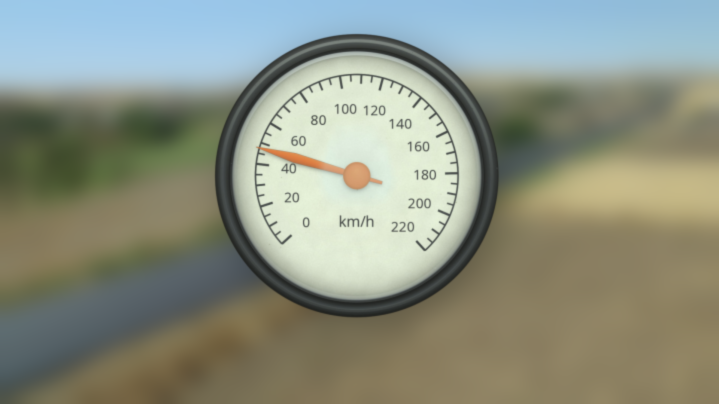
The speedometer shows 47.5 km/h
